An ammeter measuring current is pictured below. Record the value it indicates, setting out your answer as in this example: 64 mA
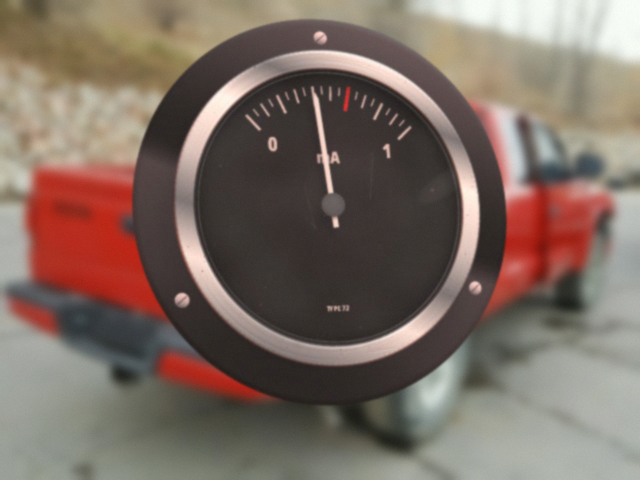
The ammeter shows 0.4 mA
